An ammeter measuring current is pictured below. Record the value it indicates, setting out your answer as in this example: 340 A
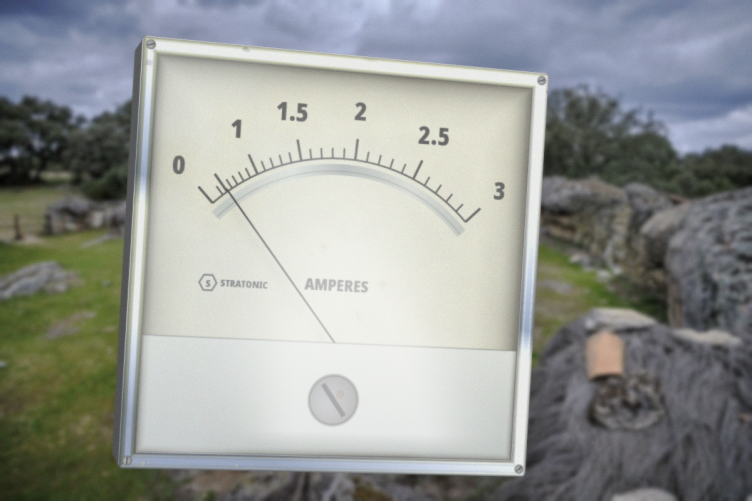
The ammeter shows 0.5 A
